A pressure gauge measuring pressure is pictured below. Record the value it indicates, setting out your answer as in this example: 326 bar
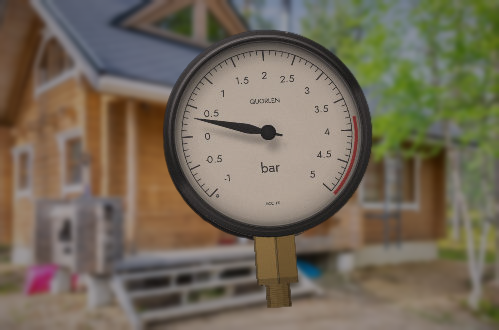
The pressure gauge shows 0.3 bar
